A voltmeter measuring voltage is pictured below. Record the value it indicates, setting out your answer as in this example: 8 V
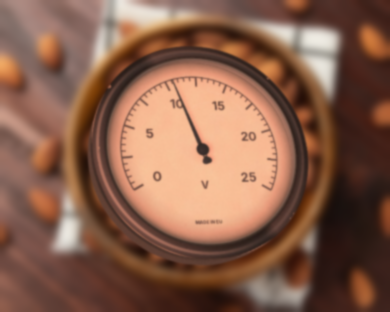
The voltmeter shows 10.5 V
